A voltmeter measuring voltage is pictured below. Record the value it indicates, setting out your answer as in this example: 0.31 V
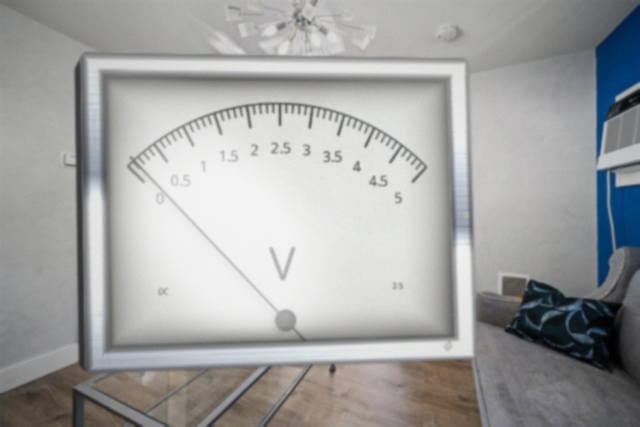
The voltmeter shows 0.1 V
